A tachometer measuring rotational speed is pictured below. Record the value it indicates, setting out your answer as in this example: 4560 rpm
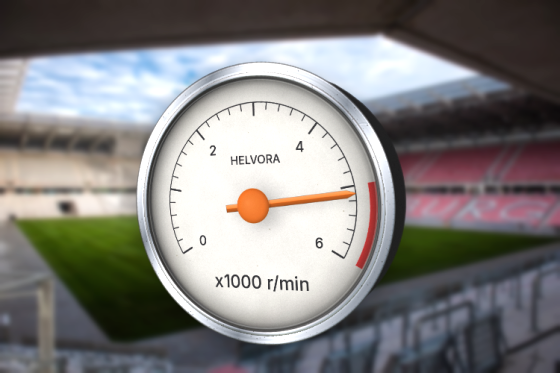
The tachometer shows 5100 rpm
